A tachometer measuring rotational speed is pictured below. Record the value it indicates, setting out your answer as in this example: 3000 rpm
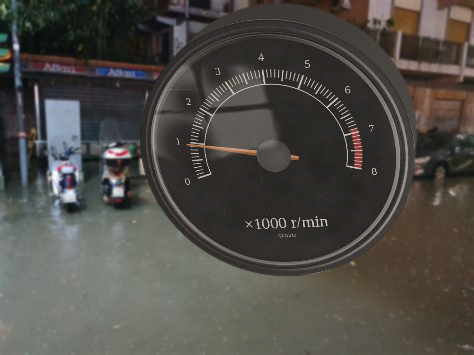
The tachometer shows 1000 rpm
